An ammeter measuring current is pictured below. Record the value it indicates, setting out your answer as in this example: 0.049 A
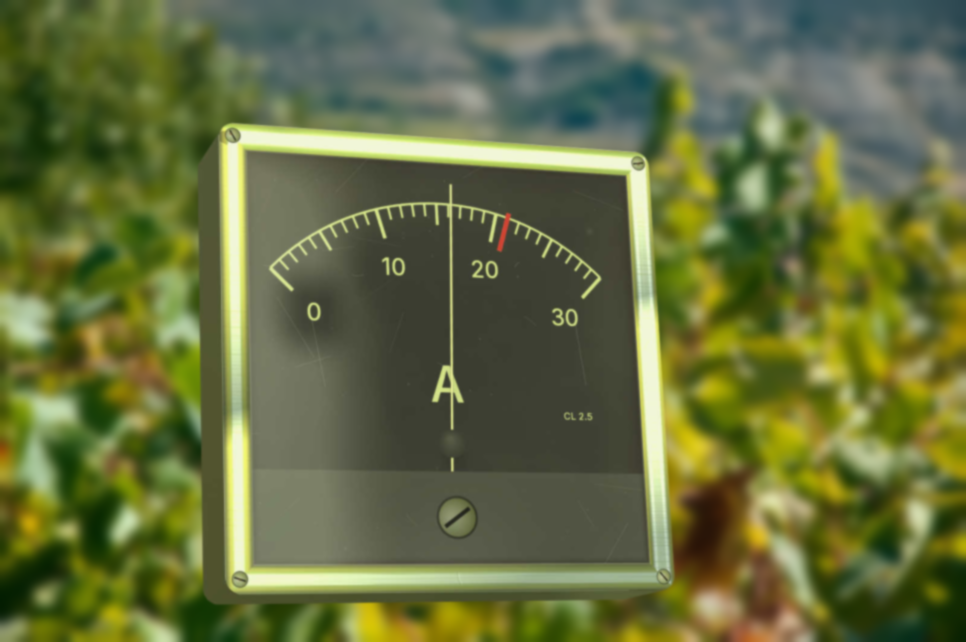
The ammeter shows 16 A
